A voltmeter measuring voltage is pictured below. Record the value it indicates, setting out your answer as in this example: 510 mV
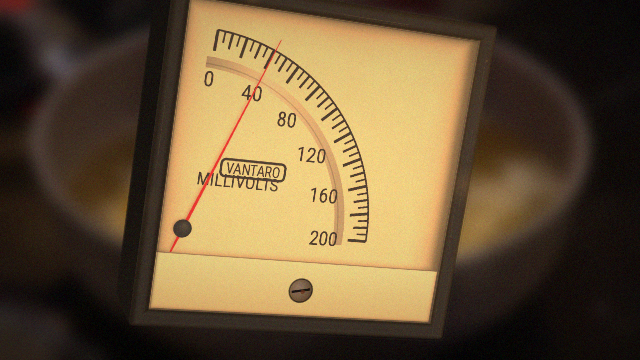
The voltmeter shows 40 mV
